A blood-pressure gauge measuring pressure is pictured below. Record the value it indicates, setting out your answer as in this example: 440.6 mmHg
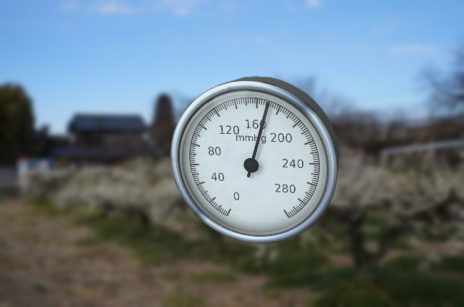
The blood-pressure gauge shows 170 mmHg
